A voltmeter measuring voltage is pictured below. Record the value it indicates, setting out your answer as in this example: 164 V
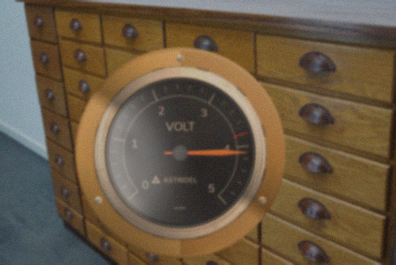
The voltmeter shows 4.1 V
